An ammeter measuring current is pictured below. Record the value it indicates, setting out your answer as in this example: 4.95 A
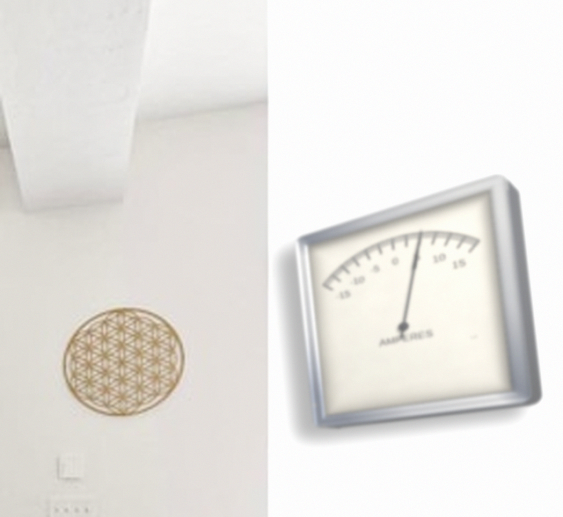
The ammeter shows 5 A
